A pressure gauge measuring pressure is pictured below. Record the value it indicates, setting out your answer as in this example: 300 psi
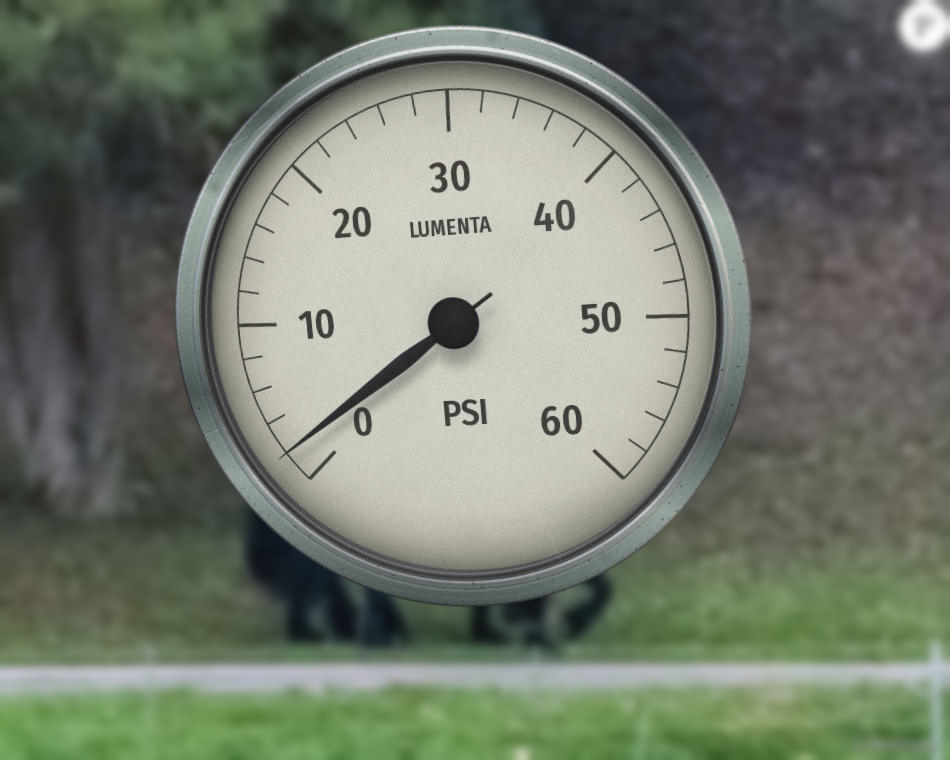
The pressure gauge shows 2 psi
